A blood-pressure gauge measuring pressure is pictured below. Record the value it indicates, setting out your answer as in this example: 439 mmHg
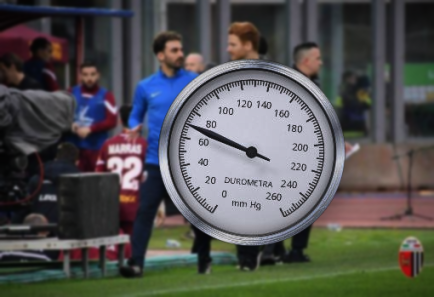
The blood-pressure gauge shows 70 mmHg
